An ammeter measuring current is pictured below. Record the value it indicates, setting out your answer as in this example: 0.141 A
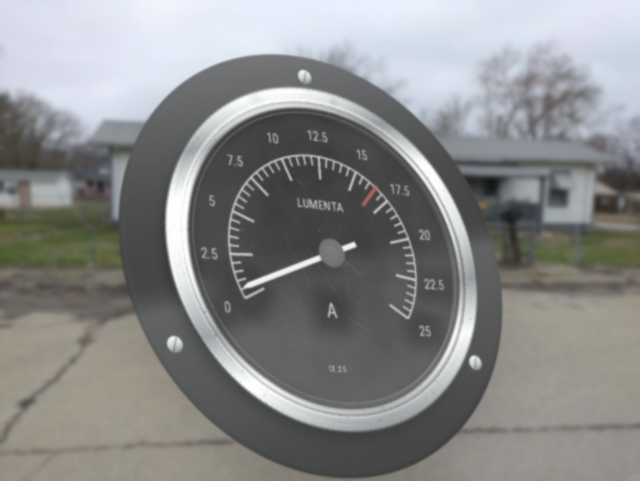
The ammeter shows 0.5 A
